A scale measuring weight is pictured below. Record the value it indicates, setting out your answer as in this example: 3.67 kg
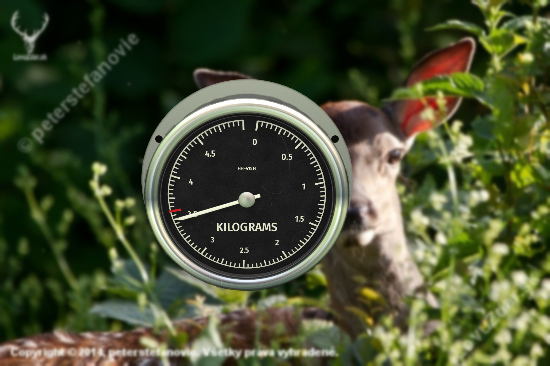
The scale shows 3.5 kg
